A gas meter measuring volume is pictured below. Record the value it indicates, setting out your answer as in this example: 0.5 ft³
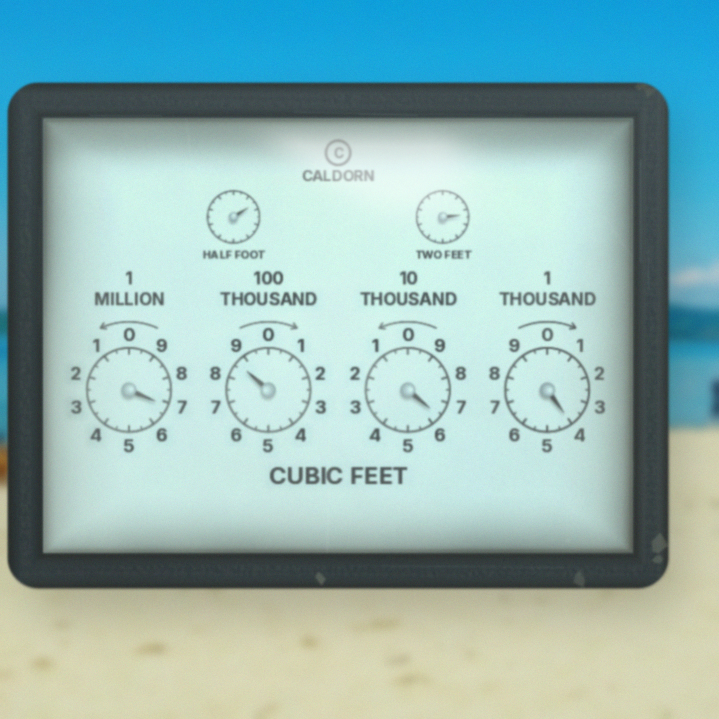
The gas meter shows 686400 ft³
